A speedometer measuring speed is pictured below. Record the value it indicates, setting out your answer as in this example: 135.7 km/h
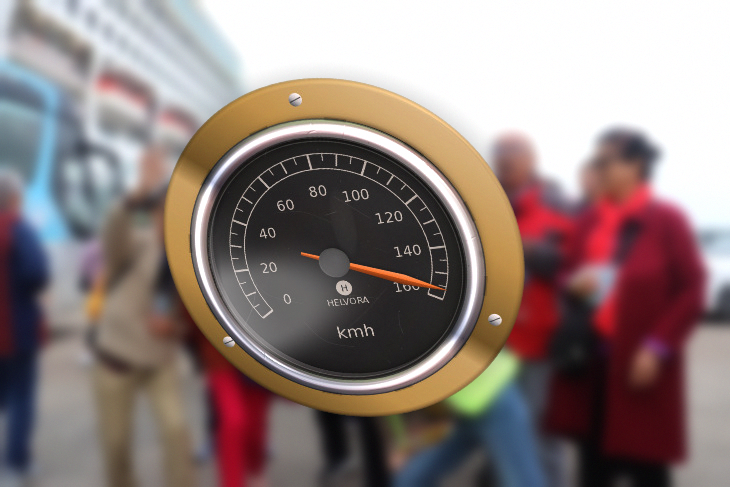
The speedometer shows 155 km/h
